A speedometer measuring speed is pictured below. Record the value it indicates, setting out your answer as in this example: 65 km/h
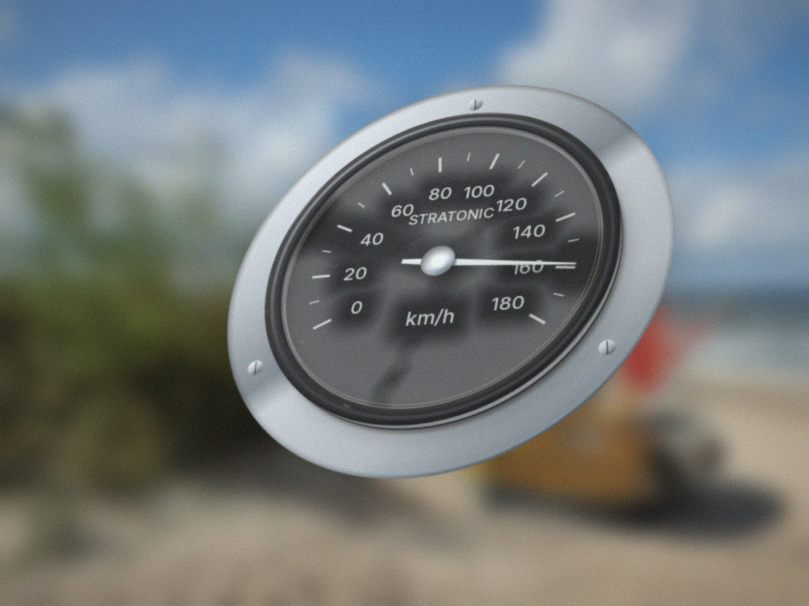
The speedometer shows 160 km/h
